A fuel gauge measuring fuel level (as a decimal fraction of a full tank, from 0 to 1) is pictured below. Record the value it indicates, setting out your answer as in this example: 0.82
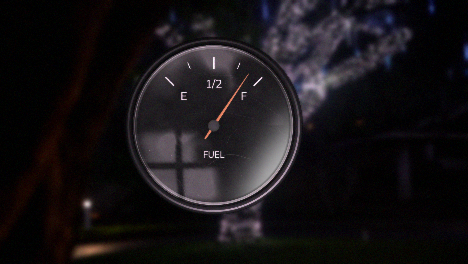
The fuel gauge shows 0.875
